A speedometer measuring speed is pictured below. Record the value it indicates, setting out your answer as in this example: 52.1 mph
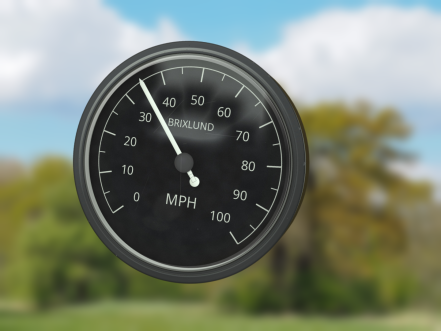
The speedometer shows 35 mph
